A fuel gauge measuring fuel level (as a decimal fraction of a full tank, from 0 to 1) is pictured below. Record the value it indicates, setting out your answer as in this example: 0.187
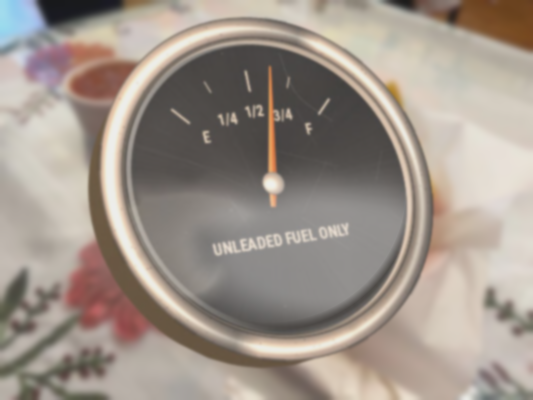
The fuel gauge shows 0.625
